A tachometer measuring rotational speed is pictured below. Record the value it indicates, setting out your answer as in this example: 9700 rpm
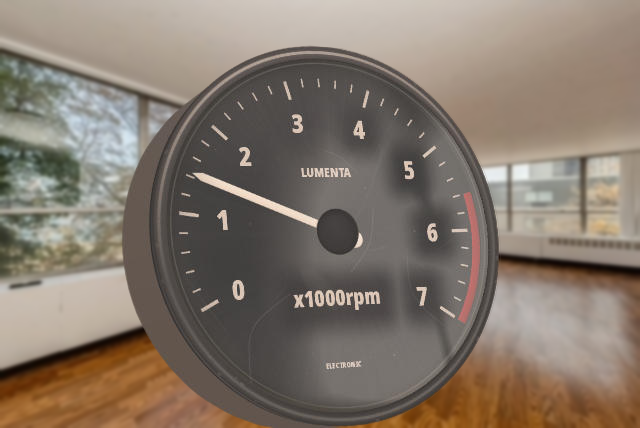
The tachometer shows 1400 rpm
